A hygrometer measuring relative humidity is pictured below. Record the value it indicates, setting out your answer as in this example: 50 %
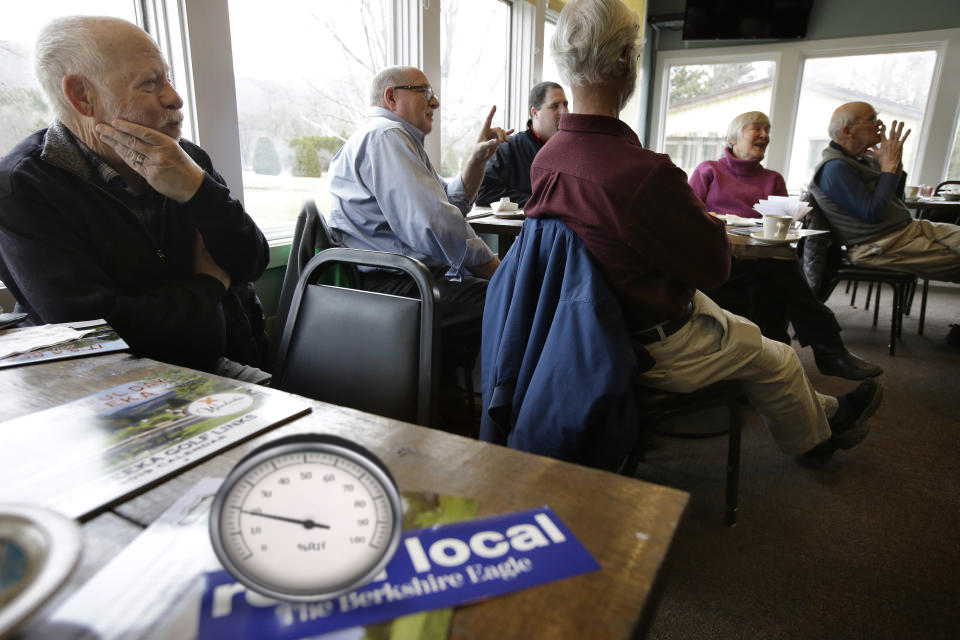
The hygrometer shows 20 %
